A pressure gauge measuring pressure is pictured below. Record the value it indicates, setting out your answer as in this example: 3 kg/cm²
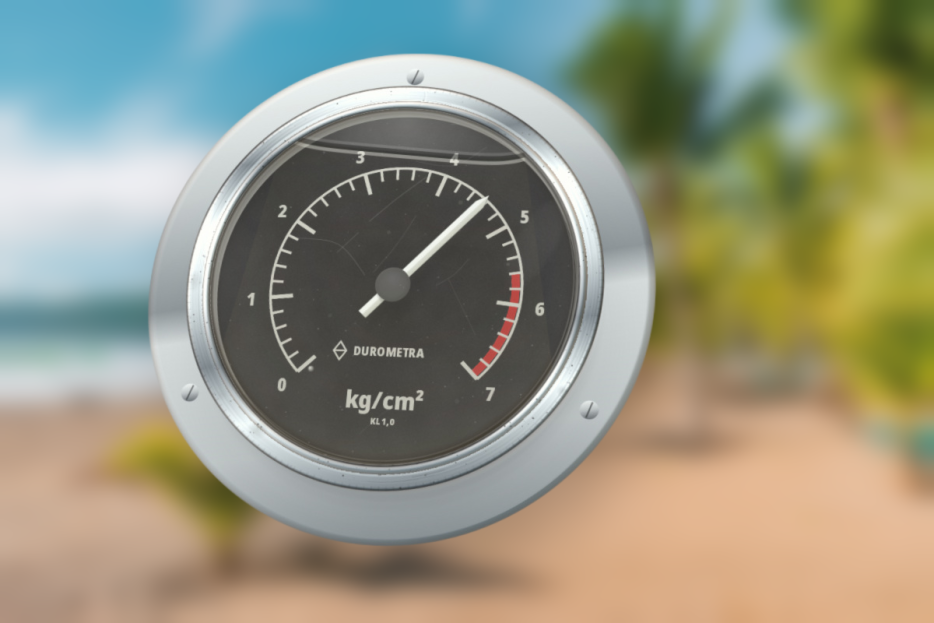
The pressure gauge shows 4.6 kg/cm²
